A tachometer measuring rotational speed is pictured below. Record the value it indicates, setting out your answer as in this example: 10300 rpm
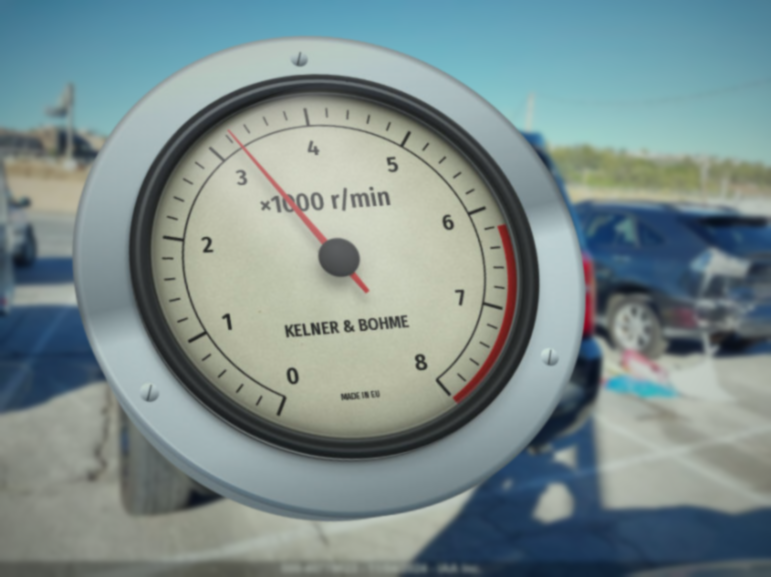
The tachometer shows 3200 rpm
